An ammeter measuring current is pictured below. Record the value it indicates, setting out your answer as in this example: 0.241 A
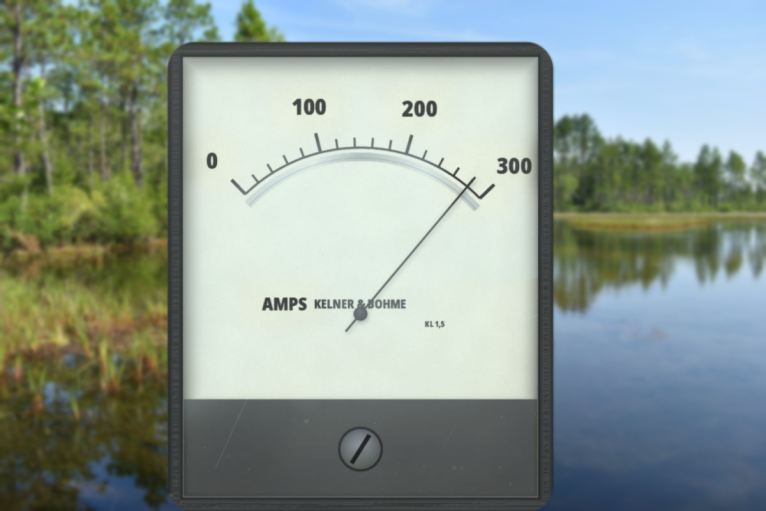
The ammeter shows 280 A
